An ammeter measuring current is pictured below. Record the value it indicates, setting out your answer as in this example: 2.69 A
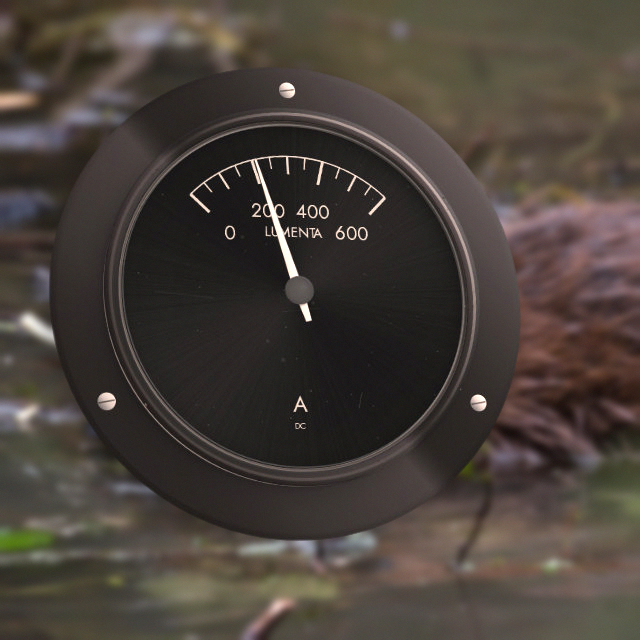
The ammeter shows 200 A
